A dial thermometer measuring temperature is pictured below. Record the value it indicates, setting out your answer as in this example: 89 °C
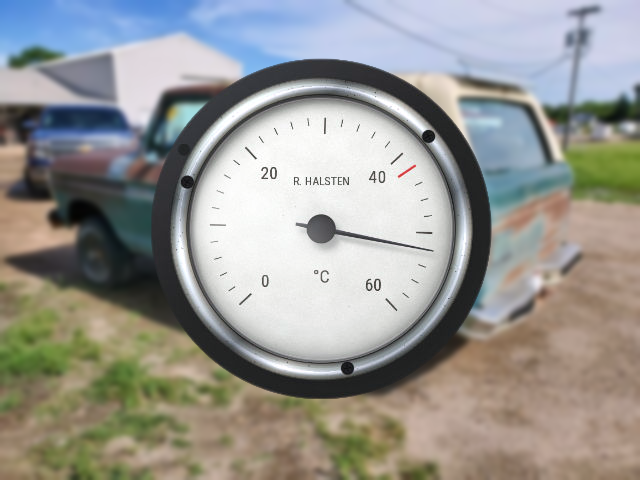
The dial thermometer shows 52 °C
